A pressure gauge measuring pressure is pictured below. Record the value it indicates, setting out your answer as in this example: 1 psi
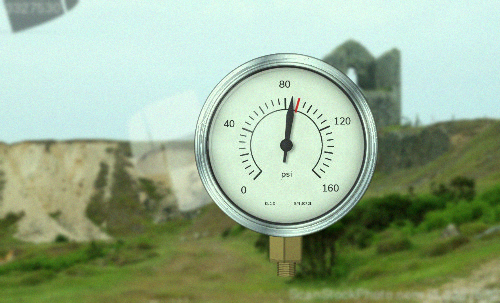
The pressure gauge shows 85 psi
